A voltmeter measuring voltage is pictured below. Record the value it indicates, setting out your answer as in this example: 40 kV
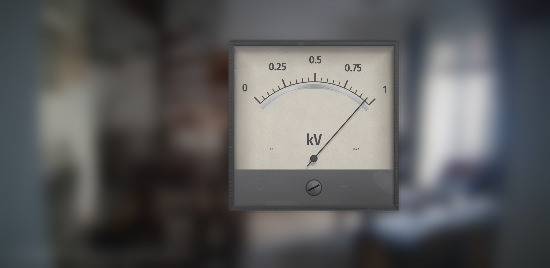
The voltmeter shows 0.95 kV
